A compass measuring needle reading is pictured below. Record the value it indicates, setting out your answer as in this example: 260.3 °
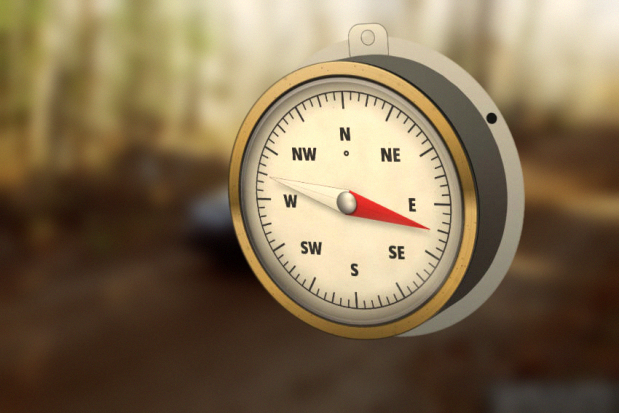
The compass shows 105 °
